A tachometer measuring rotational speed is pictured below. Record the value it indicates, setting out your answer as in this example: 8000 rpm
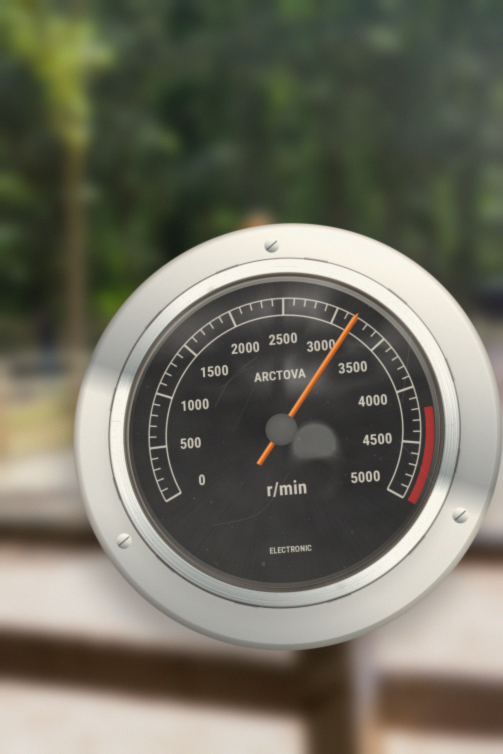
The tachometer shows 3200 rpm
